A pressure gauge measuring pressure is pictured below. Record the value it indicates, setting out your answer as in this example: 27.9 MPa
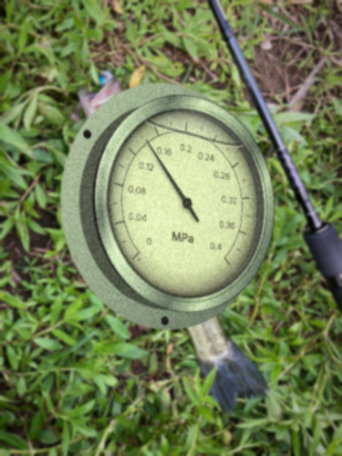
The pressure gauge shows 0.14 MPa
